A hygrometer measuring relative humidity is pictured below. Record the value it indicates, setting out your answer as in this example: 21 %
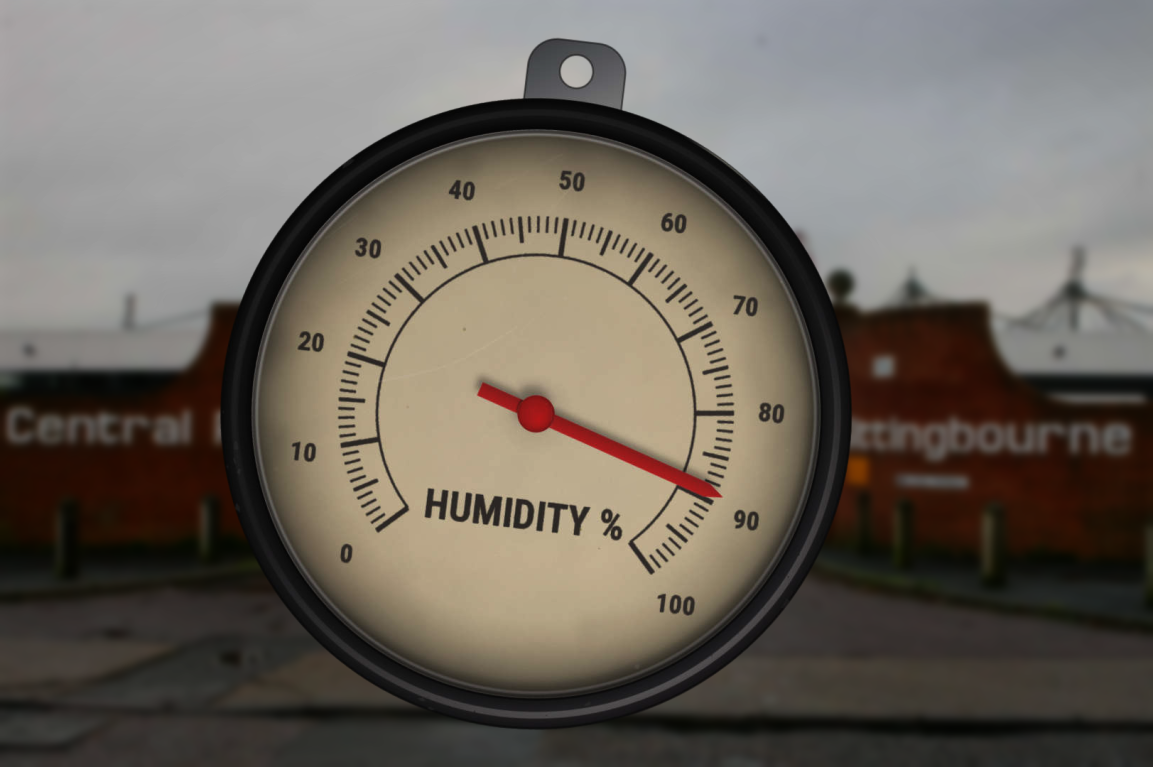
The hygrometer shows 89 %
